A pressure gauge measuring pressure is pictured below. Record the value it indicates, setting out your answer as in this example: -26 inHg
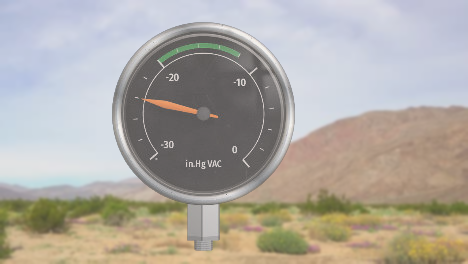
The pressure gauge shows -24 inHg
